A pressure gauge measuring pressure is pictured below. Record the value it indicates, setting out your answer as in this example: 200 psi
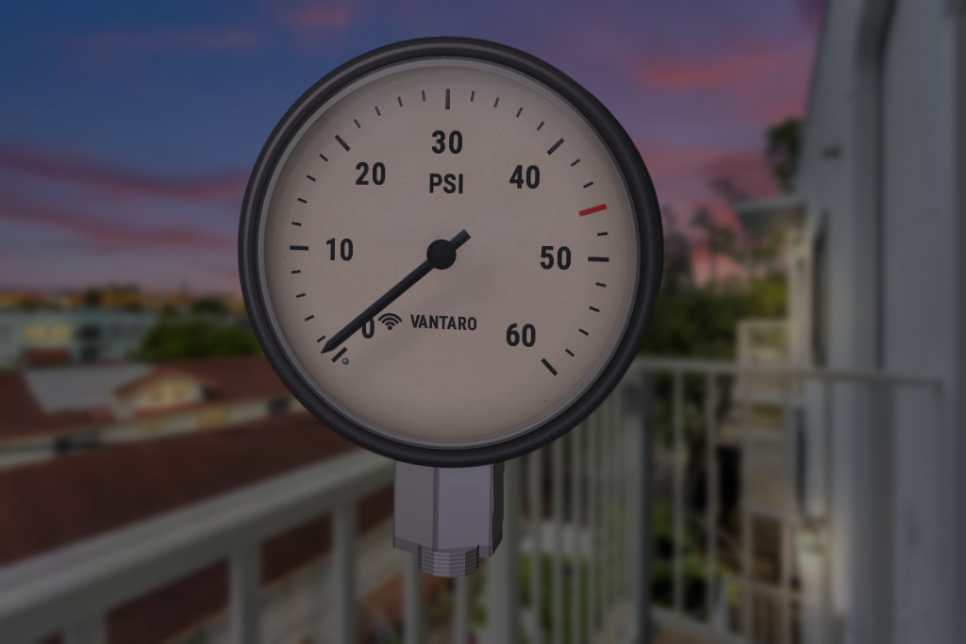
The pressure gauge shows 1 psi
